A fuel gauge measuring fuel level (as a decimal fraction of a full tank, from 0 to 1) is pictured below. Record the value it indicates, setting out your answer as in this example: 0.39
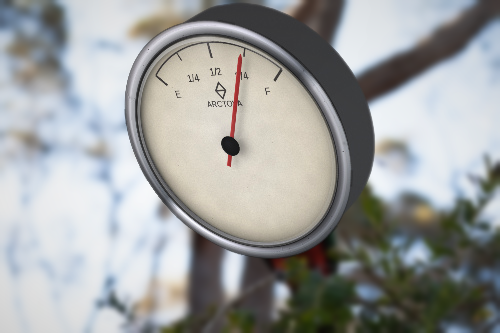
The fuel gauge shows 0.75
